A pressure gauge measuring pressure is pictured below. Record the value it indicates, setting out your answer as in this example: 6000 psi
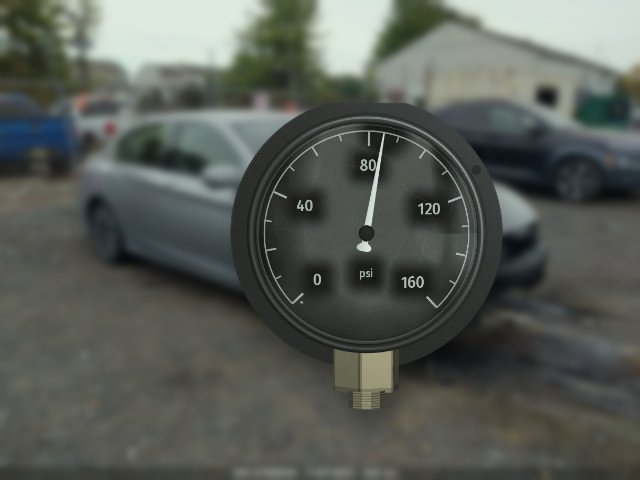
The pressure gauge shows 85 psi
